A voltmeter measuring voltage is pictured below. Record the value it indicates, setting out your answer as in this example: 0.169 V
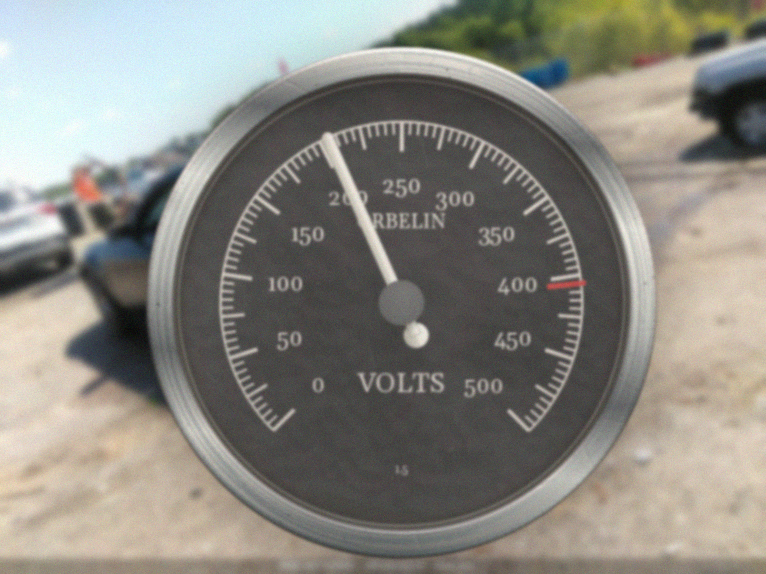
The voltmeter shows 205 V
